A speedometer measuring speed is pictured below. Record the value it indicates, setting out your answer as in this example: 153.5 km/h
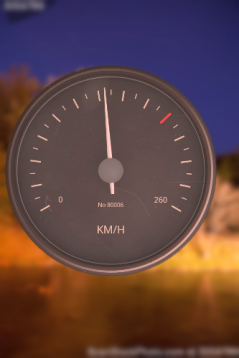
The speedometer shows 125 km/h
